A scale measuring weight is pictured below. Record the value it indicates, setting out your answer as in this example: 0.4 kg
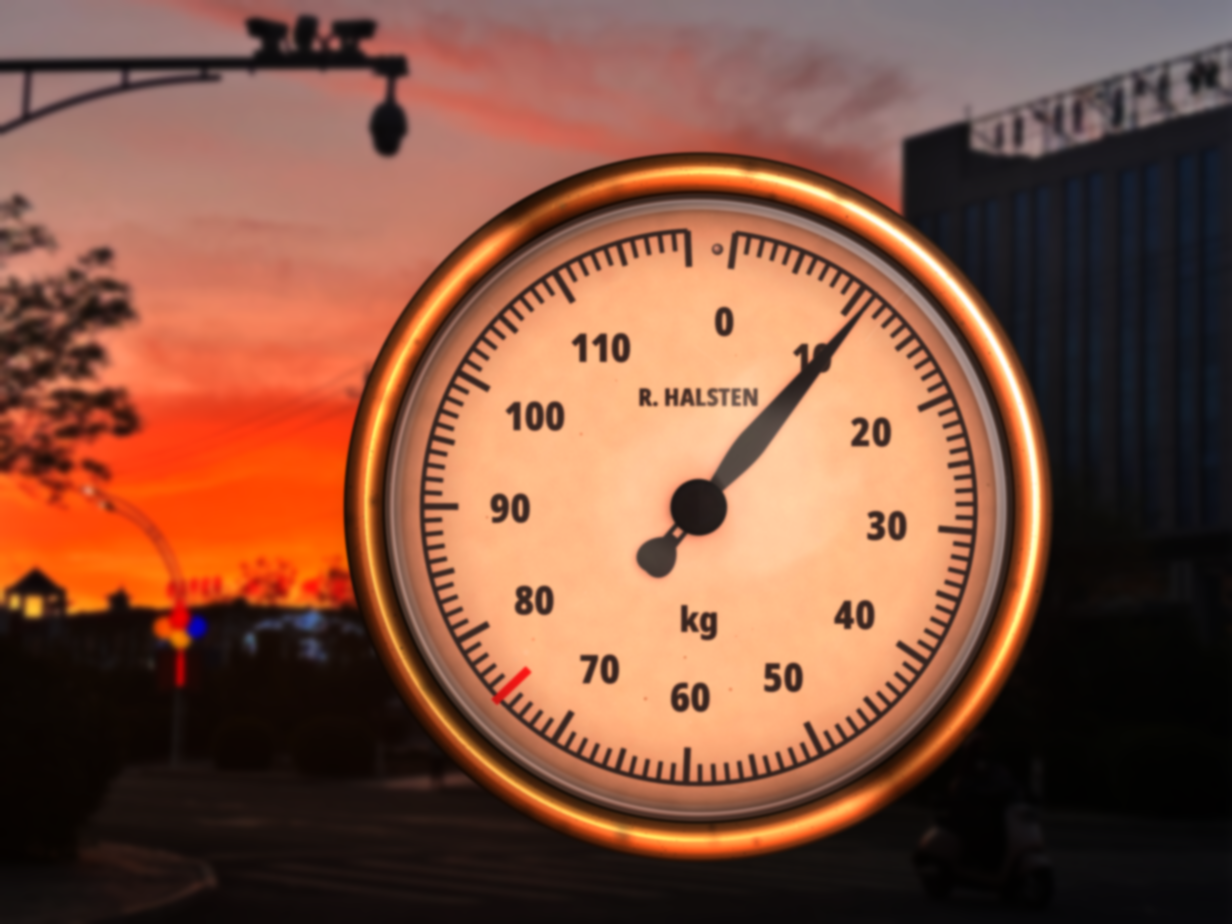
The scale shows 11 kg
